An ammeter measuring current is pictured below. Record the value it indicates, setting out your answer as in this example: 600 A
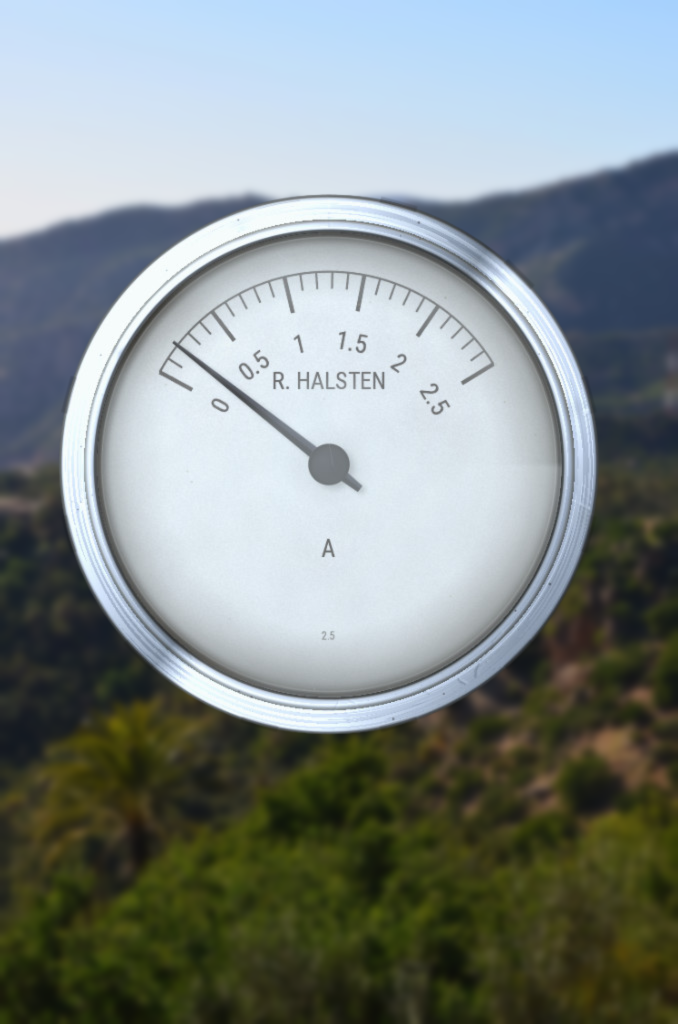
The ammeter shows 0.2 A
